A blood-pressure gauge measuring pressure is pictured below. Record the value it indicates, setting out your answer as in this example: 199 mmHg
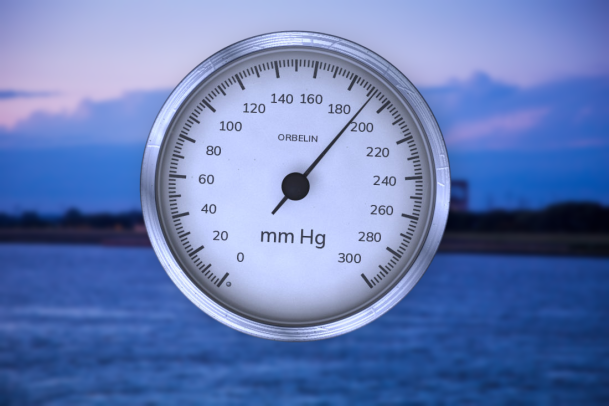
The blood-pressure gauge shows 192 mmHg
